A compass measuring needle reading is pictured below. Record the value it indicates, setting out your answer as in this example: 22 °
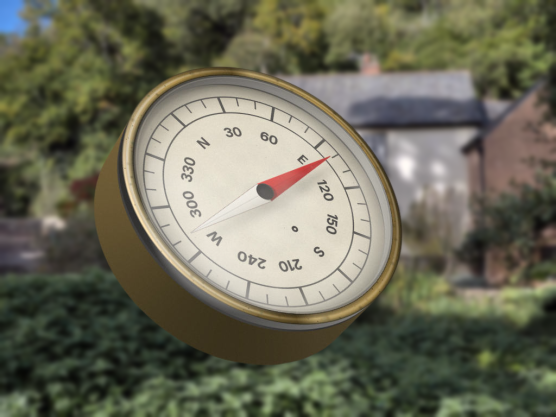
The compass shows 100 °
